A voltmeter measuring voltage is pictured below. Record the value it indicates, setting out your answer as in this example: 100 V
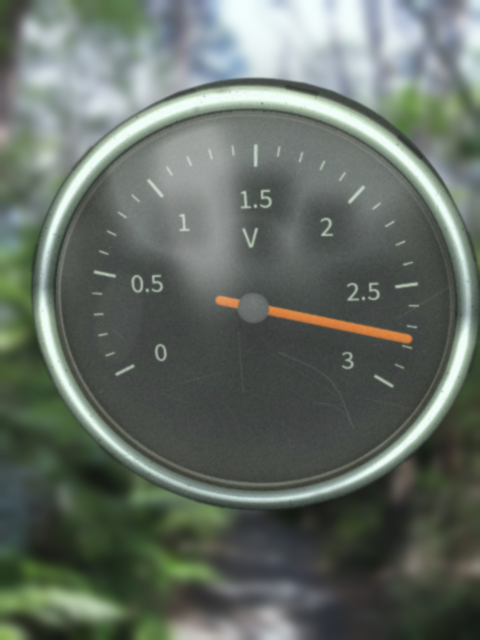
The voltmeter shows 2.75 V
